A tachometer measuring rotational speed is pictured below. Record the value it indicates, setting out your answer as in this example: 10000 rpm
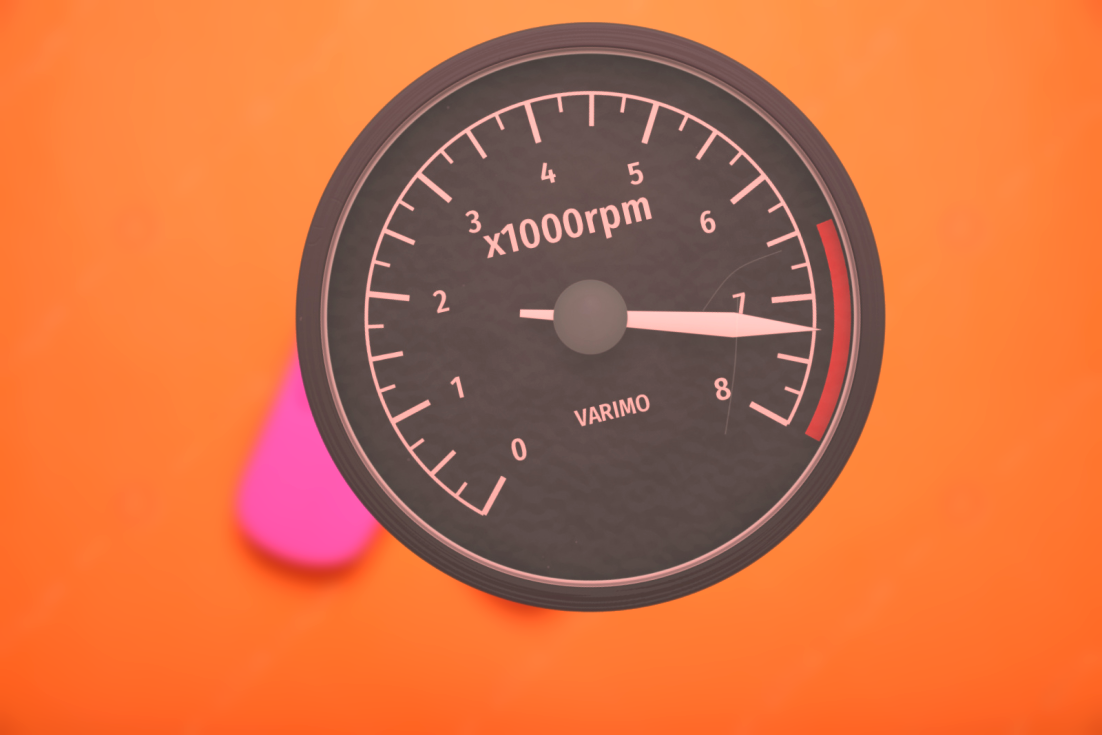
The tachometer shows 7250 rpm
